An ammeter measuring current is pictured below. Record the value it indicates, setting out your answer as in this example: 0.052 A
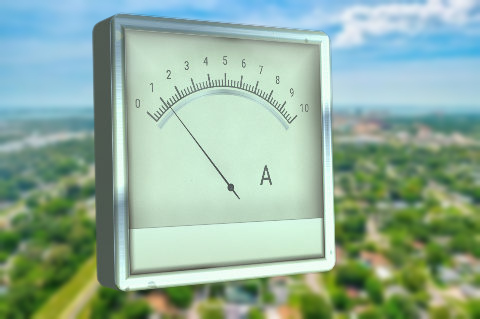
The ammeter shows 1 A
